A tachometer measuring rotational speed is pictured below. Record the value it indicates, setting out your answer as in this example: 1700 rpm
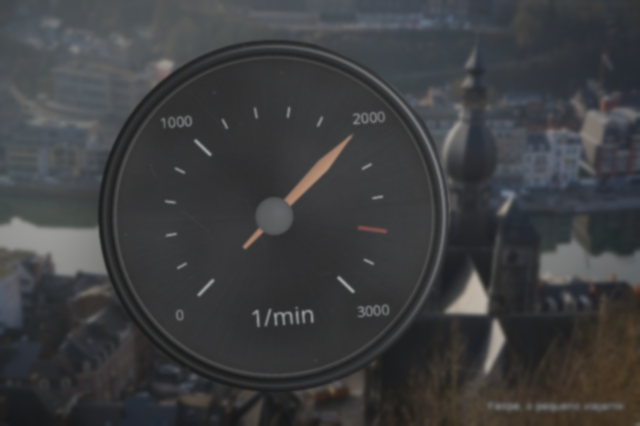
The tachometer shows 2000 rpm
